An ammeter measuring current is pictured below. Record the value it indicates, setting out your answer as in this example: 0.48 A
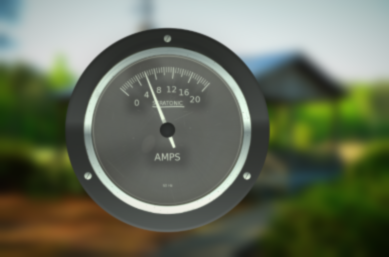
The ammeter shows 6 A
